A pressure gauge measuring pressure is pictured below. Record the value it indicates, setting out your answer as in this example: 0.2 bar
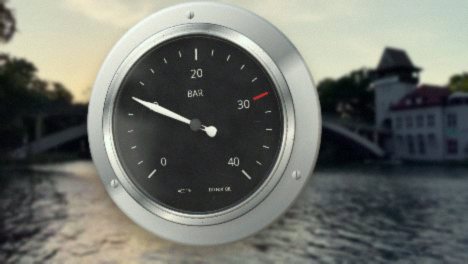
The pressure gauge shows 10 bar
